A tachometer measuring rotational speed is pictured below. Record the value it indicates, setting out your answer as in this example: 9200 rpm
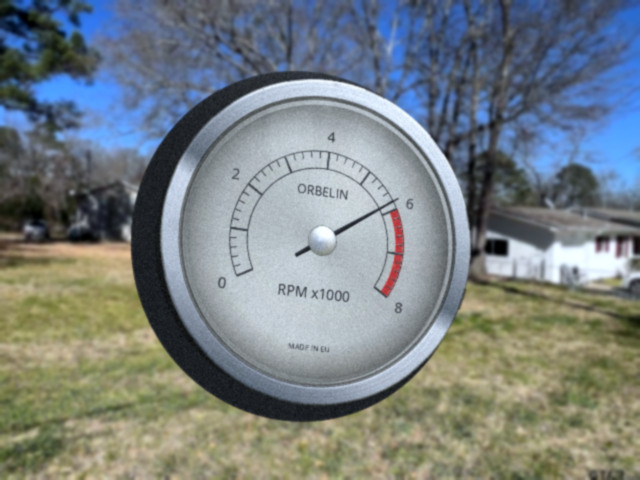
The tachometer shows 5800 rpm
